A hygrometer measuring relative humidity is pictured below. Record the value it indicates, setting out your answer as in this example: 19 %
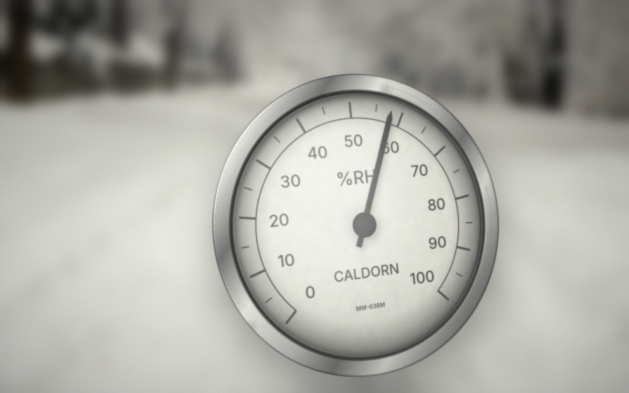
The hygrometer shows 57.5 %
